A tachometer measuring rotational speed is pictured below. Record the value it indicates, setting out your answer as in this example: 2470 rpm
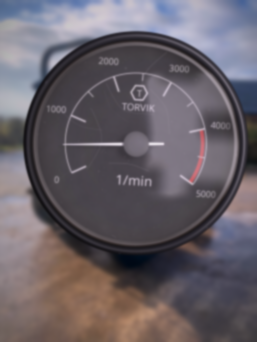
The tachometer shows 500 rpm
